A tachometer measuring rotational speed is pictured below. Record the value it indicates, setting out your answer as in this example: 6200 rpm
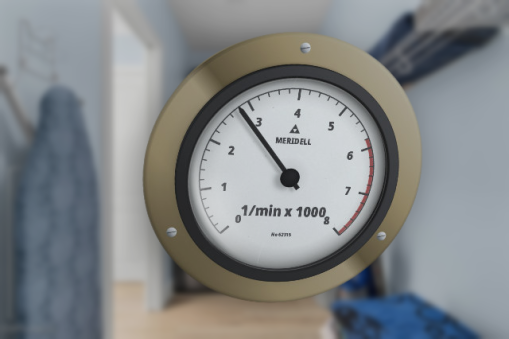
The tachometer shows 2800 rpm
